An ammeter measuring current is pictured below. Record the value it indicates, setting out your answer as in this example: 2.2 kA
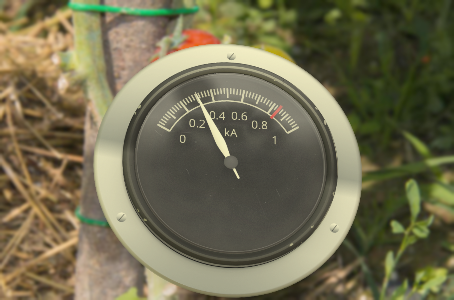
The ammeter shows 0.3 kA
